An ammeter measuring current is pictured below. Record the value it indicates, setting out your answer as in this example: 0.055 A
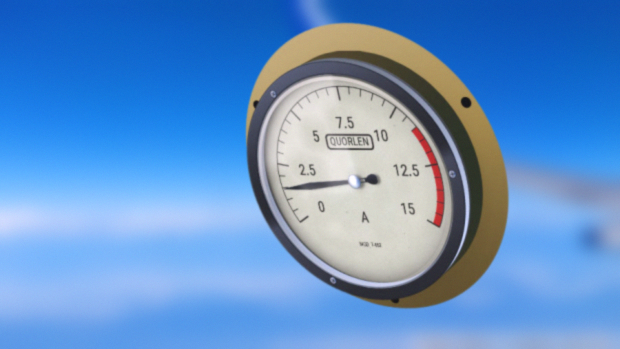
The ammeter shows 1.5 A
